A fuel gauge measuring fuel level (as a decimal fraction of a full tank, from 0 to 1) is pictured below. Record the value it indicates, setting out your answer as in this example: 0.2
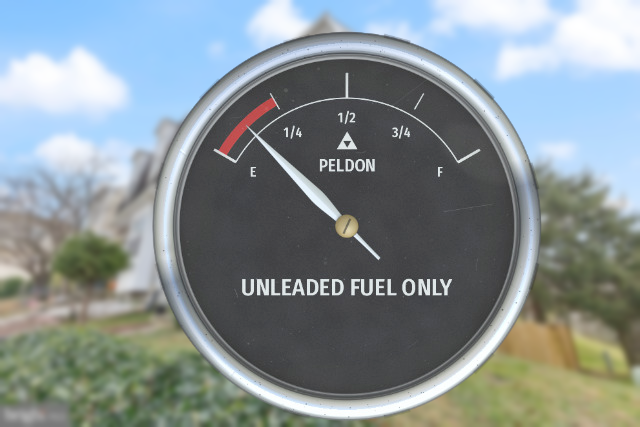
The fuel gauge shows 0.125
